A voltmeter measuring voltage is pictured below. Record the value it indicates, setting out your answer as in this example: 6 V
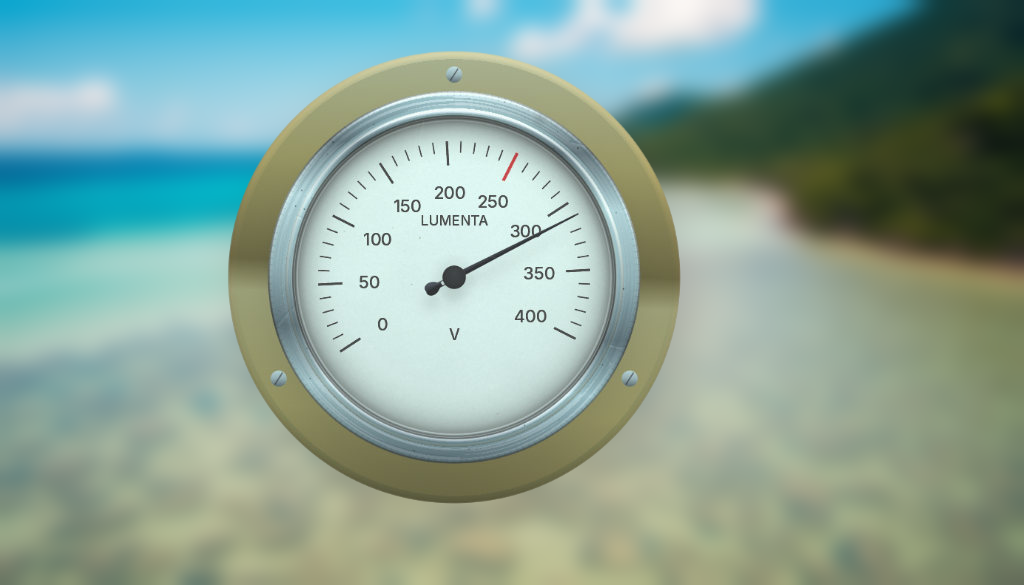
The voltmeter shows 310 V
